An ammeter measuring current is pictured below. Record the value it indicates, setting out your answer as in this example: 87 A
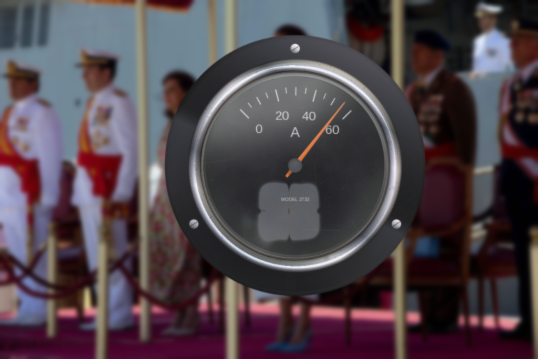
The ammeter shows 55 A
